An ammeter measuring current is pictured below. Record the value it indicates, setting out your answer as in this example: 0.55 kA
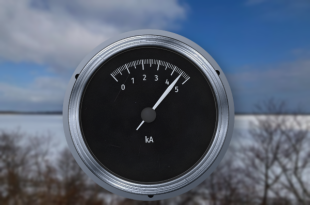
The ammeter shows 4.5 kA
